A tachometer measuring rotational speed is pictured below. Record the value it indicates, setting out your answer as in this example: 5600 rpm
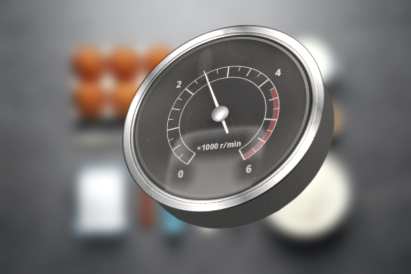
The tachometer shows 2500 rpm
